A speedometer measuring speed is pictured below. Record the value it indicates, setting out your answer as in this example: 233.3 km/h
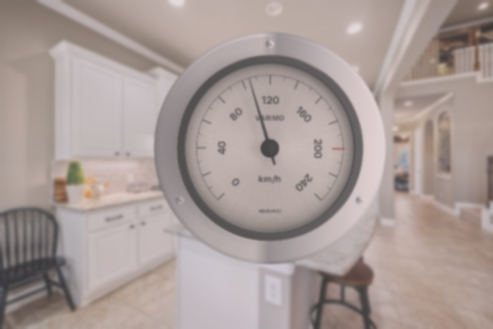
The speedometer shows 105 km/h
